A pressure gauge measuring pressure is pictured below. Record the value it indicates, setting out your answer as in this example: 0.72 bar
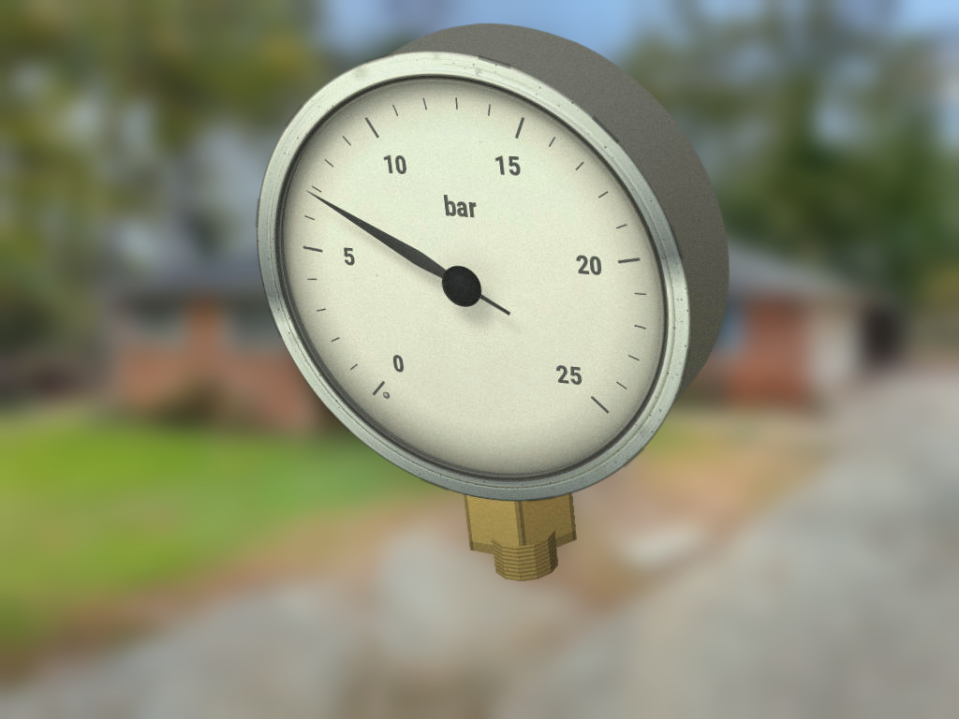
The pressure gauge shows 7 bar
